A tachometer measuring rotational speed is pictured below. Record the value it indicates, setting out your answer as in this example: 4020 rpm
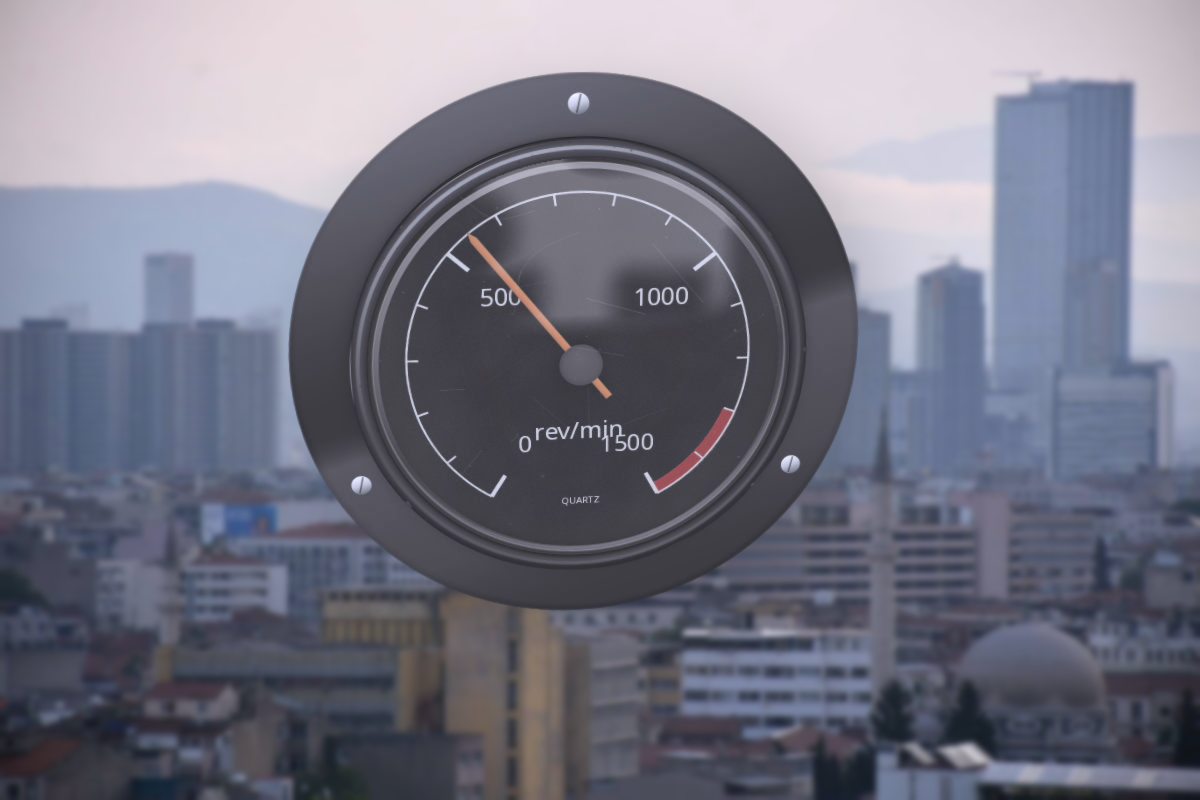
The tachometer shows 550 rpm
